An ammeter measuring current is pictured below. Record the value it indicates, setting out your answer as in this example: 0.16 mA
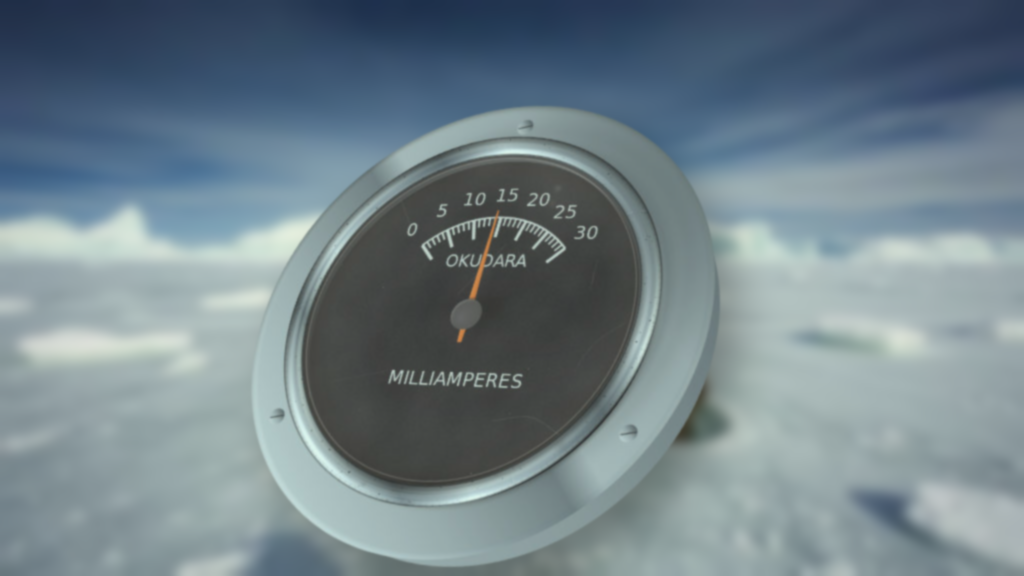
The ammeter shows 15 mA
